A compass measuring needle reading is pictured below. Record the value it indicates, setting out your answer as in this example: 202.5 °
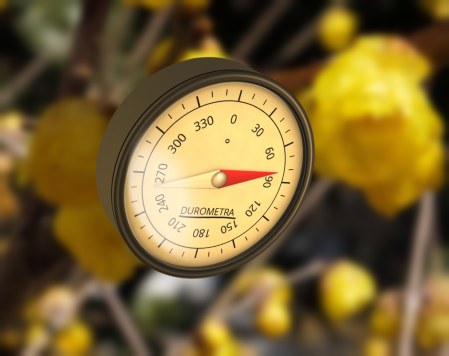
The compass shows 80 °
